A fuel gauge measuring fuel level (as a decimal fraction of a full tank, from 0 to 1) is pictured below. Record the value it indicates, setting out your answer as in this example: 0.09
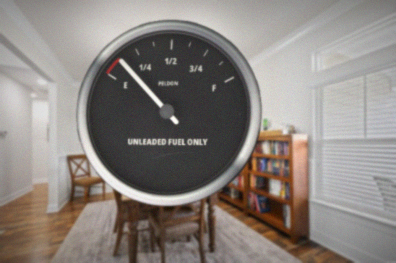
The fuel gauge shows 0.125
